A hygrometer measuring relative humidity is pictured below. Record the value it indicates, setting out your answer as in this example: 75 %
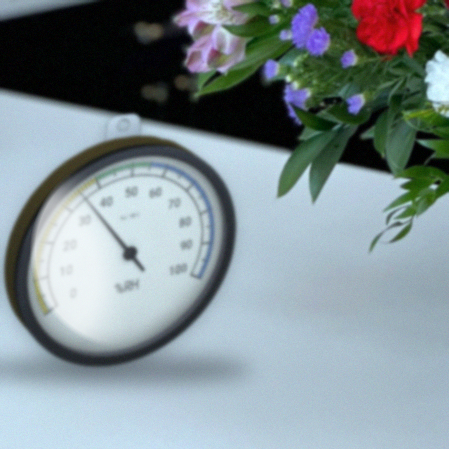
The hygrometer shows 35 %
